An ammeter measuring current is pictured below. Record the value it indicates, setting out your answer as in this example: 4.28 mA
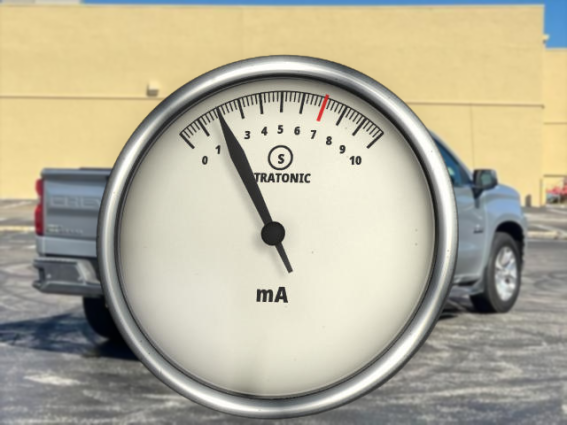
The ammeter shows 2 mA
